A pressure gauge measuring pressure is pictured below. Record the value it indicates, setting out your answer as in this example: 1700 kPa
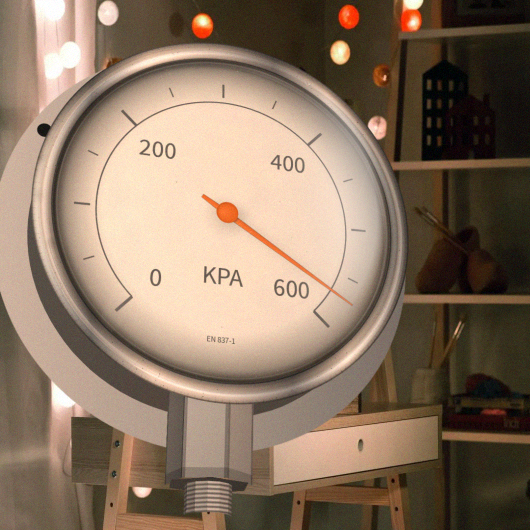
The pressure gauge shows 575 kPa
